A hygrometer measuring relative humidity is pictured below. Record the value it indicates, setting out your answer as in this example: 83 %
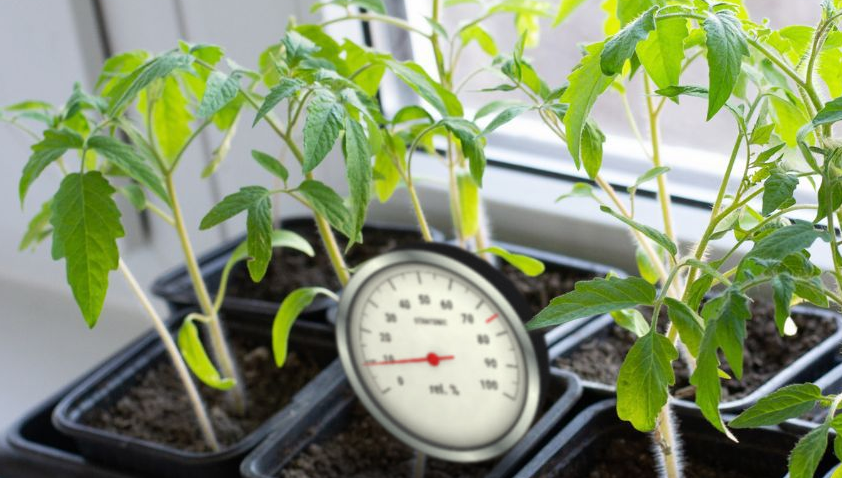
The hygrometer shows 10 %
